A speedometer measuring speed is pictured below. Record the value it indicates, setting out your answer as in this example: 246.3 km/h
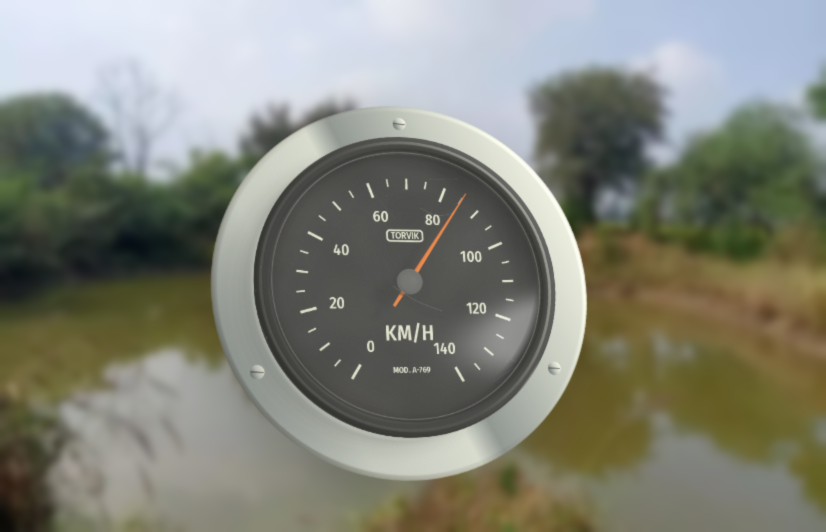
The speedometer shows 85 km/h
